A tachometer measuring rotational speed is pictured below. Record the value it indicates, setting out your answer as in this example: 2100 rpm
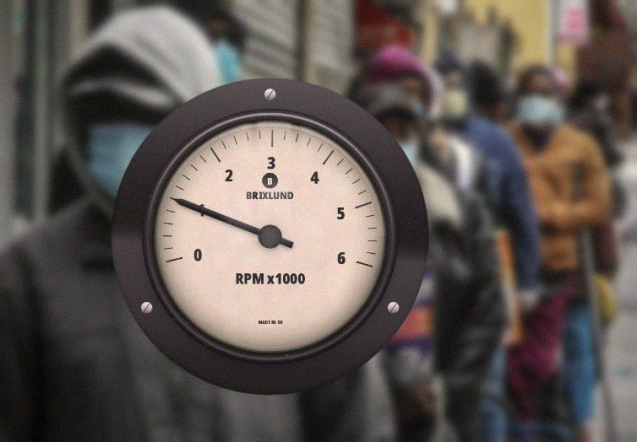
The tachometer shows 1000 rpm
